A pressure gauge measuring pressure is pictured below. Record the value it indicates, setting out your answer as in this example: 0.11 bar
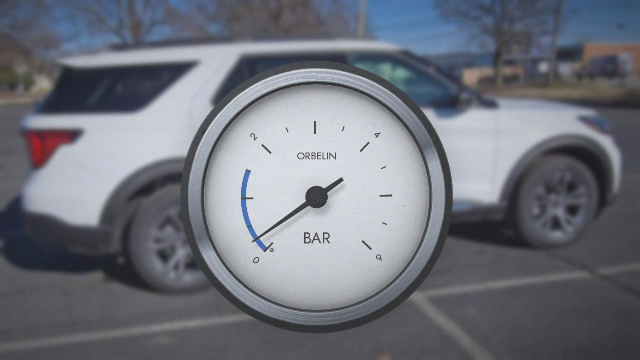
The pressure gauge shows 0.25 bar
